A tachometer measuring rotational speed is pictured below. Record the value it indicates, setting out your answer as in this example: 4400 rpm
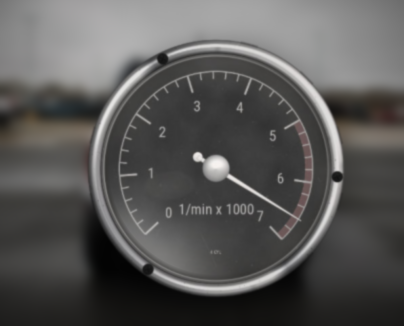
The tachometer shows 6600 rpm
